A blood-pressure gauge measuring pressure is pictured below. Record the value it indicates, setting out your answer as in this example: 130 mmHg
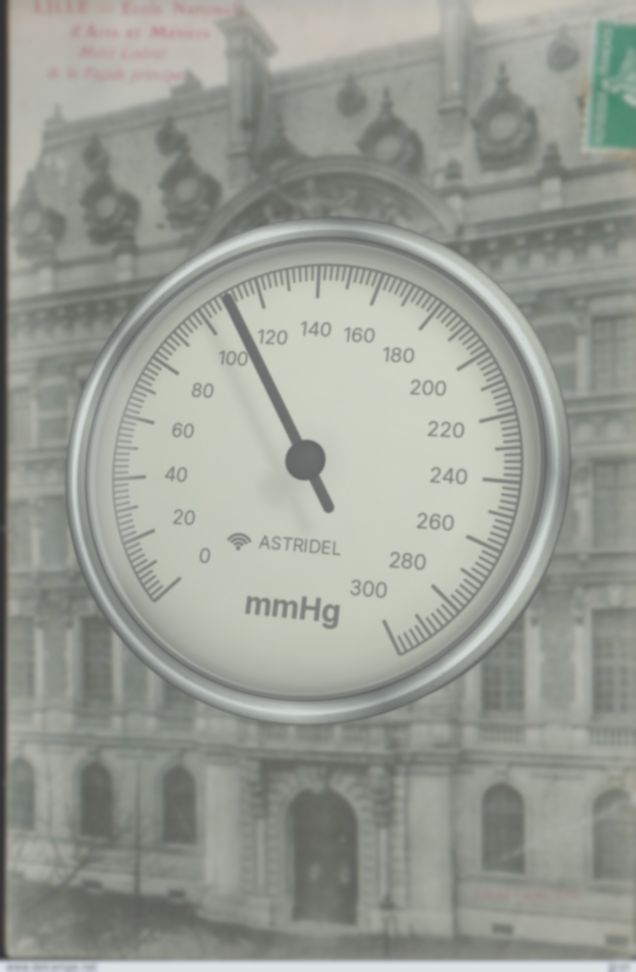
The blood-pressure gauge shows 110 mmHg
